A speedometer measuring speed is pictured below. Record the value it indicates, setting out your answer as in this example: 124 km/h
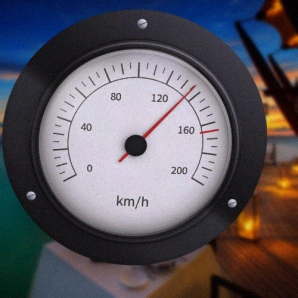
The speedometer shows 135 km/h
